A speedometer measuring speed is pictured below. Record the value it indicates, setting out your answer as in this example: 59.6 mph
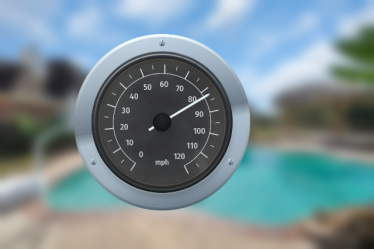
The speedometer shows 82.5 mph
